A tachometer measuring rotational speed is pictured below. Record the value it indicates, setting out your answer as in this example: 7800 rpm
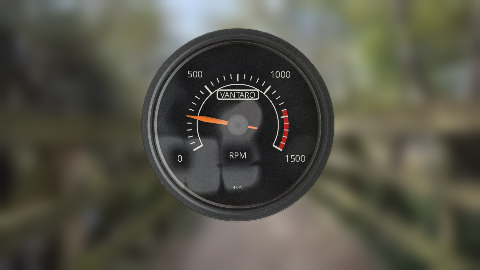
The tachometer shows 250 rpm
